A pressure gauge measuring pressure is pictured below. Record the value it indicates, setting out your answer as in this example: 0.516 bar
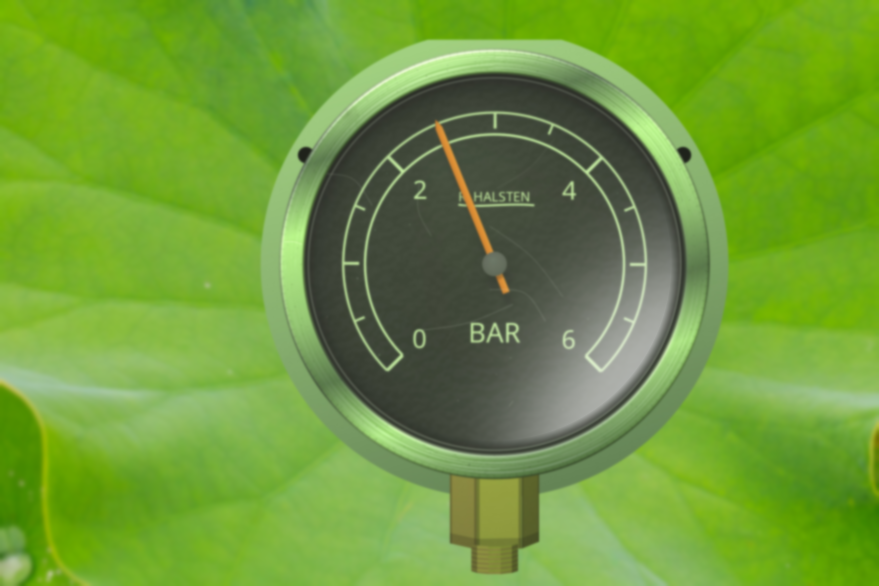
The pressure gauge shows 2.5 bar
